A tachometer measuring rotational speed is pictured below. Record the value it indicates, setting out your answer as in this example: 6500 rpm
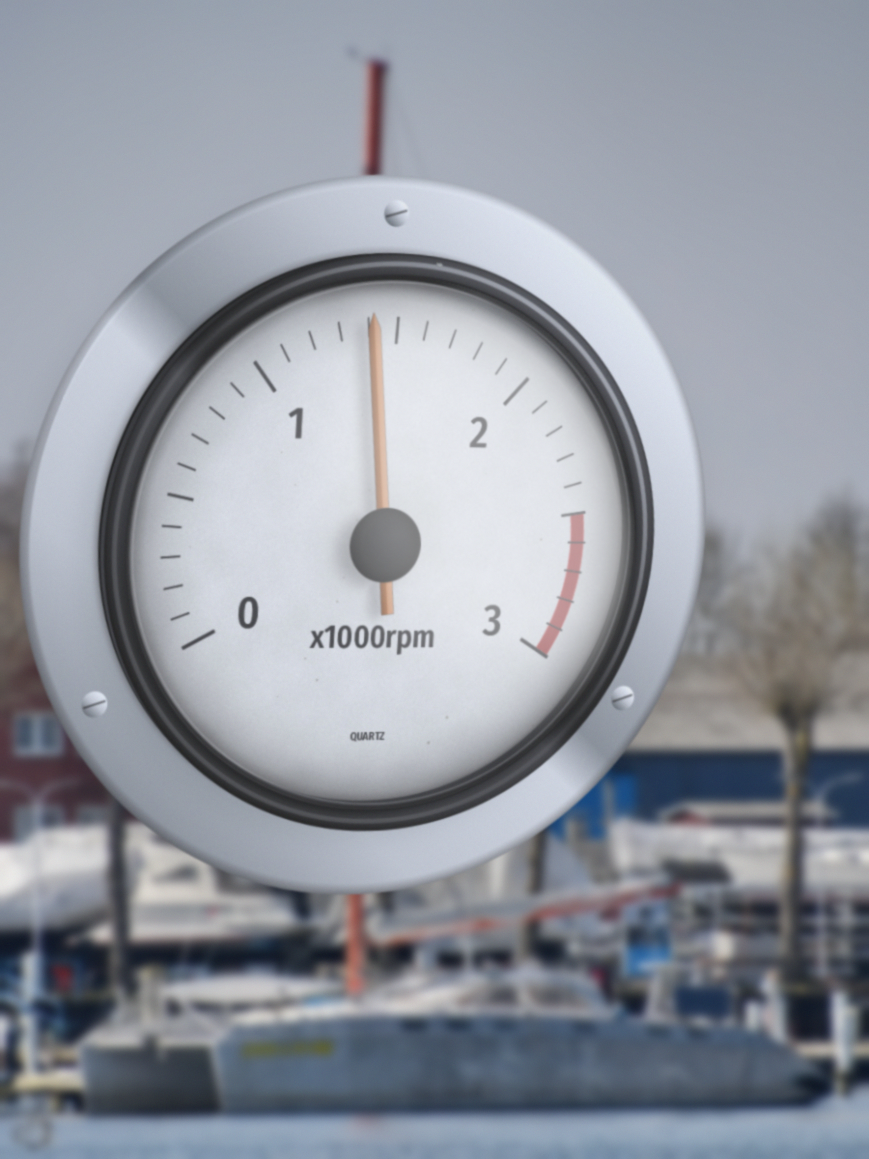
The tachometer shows 1400 rpm
